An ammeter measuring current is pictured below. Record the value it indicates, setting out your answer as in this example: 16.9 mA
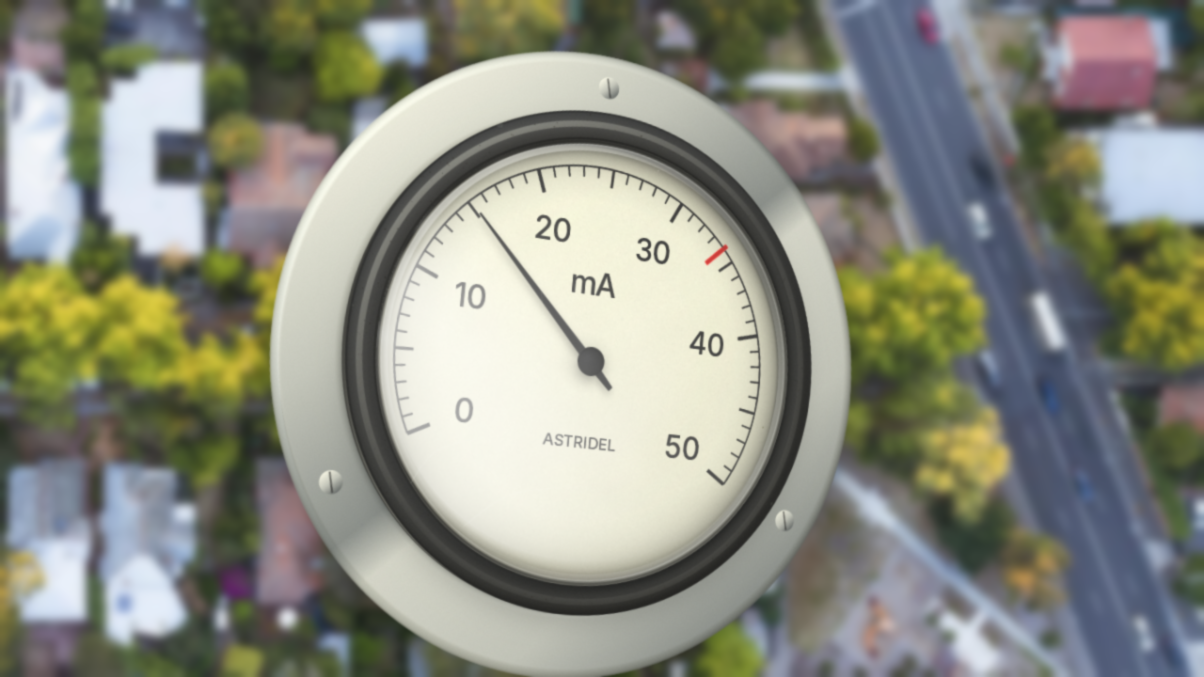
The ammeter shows 15 mA
